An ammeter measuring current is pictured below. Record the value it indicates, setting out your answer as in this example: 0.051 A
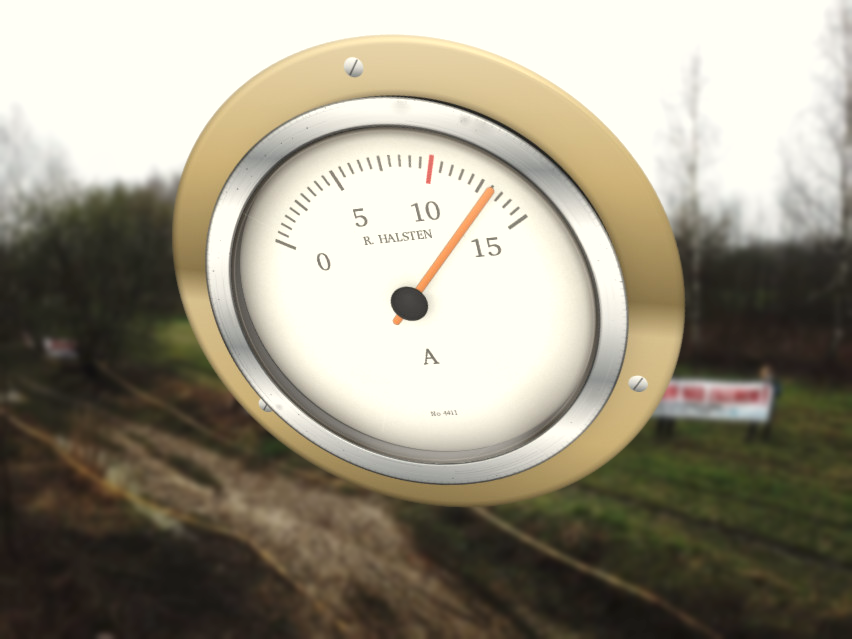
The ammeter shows 13 A
